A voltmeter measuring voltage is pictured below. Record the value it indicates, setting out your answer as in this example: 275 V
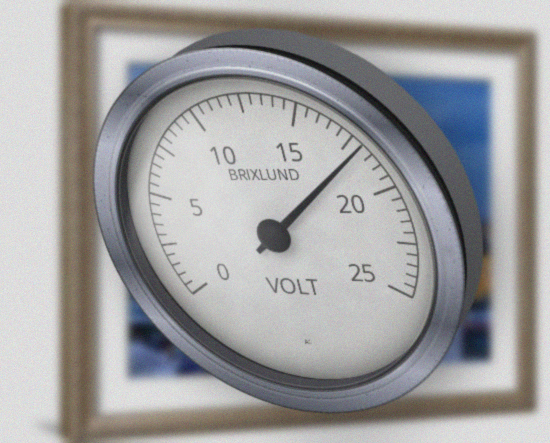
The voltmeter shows 18 V
